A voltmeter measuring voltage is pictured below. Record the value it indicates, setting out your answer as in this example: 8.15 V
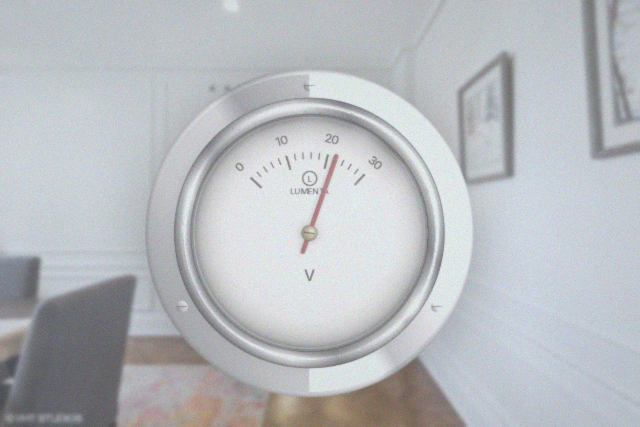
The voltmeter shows 22 V
